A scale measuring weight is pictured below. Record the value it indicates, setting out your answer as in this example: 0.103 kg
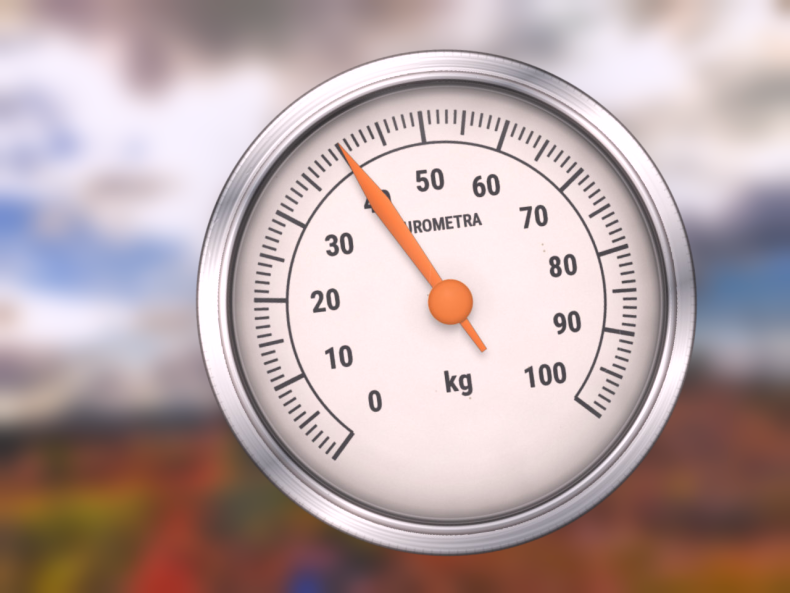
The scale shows 40 kg
